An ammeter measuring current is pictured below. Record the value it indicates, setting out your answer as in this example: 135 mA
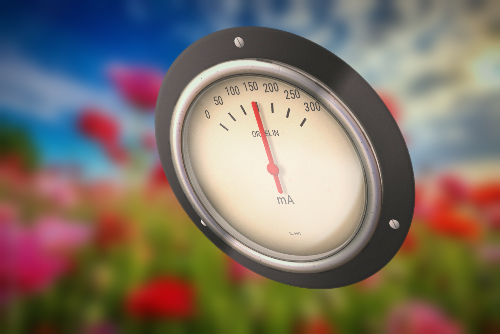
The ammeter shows 150 mA
